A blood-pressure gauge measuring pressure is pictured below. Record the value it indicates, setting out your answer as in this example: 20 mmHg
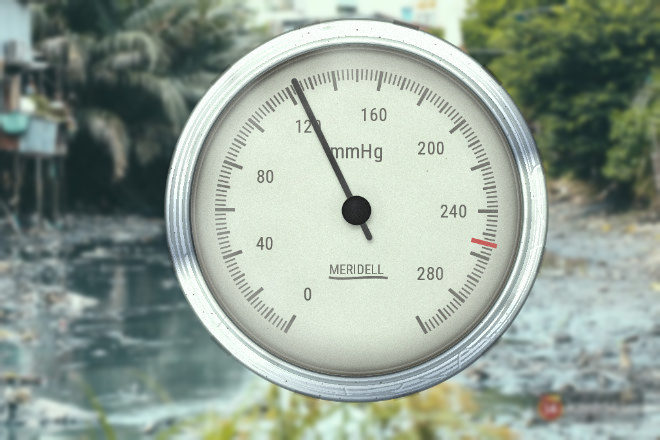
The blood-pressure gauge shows 124 mmHg
